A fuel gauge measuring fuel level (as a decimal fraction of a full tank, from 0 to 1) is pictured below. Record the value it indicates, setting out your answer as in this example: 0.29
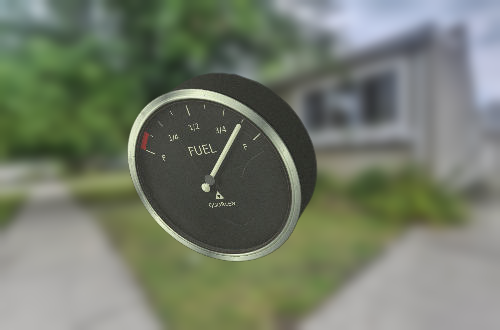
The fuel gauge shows 0.875
